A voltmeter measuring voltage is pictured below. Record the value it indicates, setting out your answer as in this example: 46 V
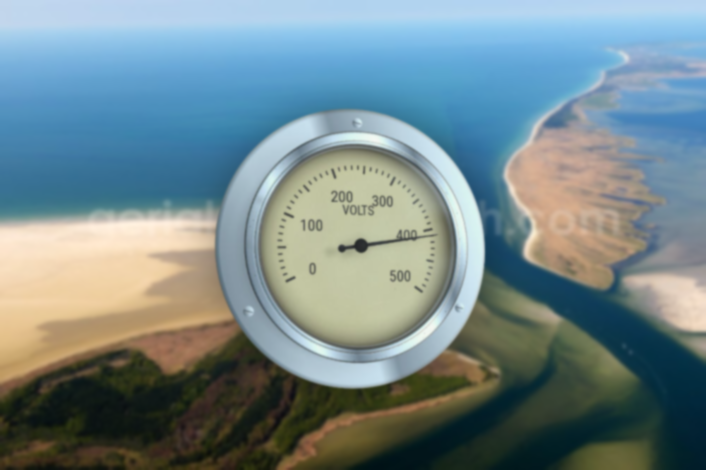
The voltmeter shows 410 V
